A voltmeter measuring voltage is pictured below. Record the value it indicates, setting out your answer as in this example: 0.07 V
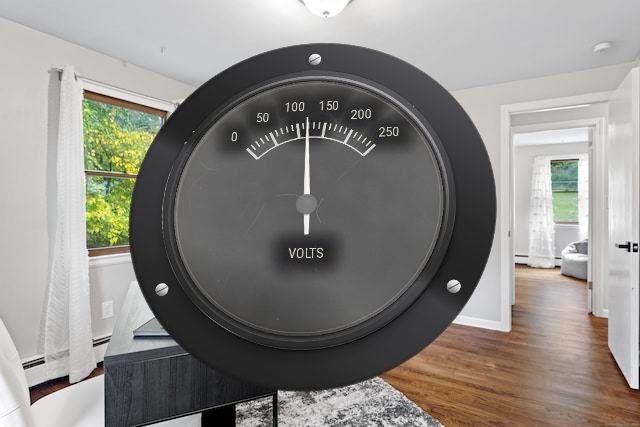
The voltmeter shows 120 V
